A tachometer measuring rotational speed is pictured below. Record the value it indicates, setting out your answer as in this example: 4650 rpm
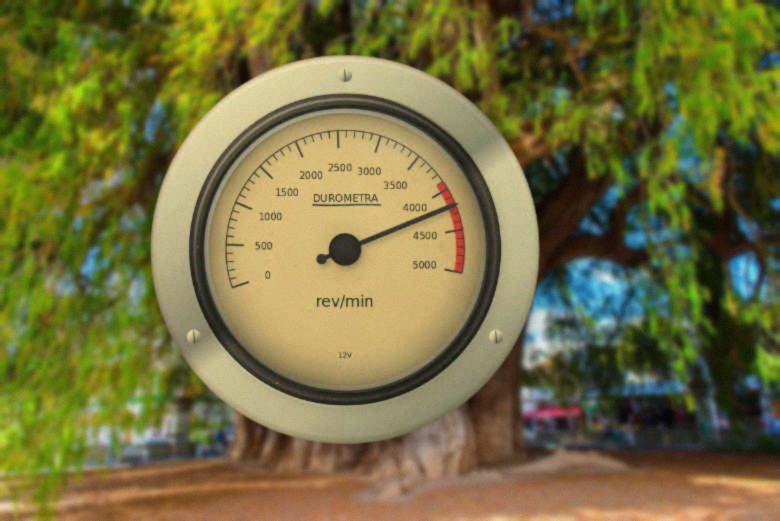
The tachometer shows 4200 rpm
